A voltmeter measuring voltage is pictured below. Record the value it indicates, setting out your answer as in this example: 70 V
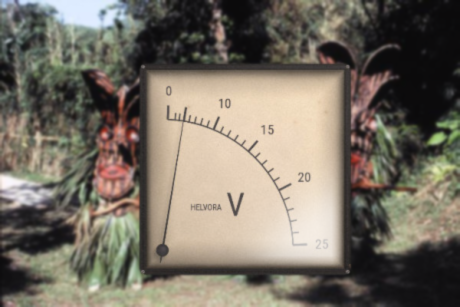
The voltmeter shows 5 V
